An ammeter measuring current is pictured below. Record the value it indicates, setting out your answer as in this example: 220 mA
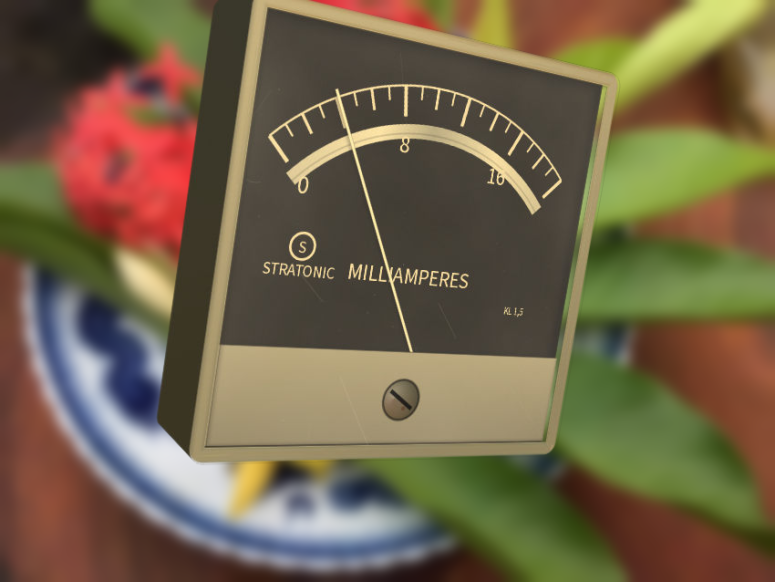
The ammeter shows 4 mA
